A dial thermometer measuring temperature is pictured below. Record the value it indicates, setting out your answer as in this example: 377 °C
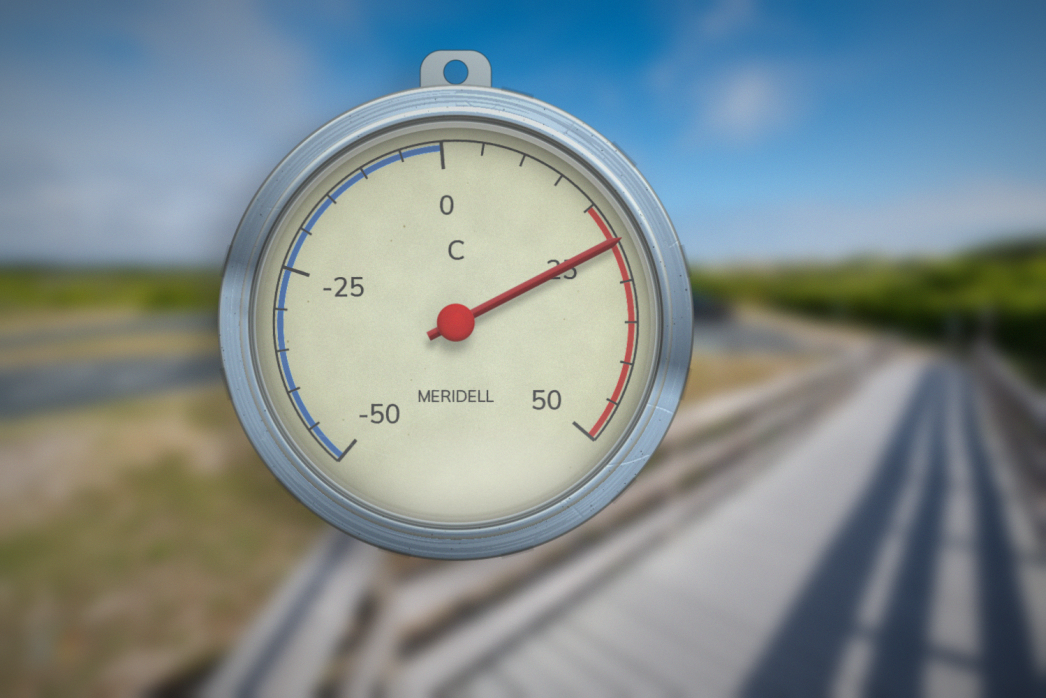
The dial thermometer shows 25 °C
